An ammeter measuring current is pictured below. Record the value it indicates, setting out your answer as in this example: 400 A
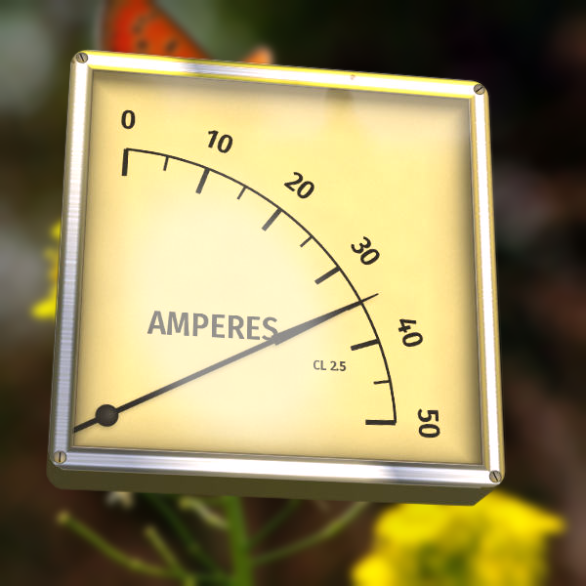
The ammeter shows 35 A
